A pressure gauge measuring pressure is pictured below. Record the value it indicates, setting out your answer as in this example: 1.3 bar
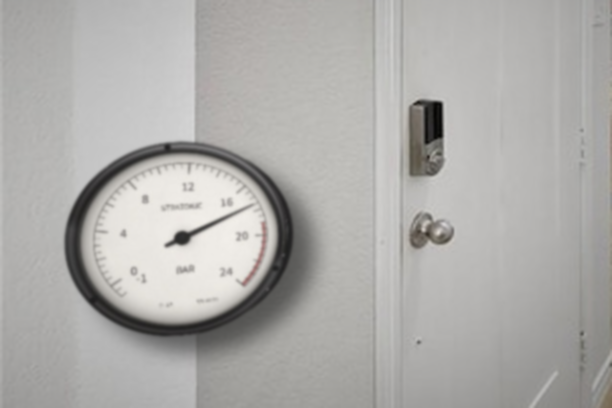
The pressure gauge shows 17.5 bar
